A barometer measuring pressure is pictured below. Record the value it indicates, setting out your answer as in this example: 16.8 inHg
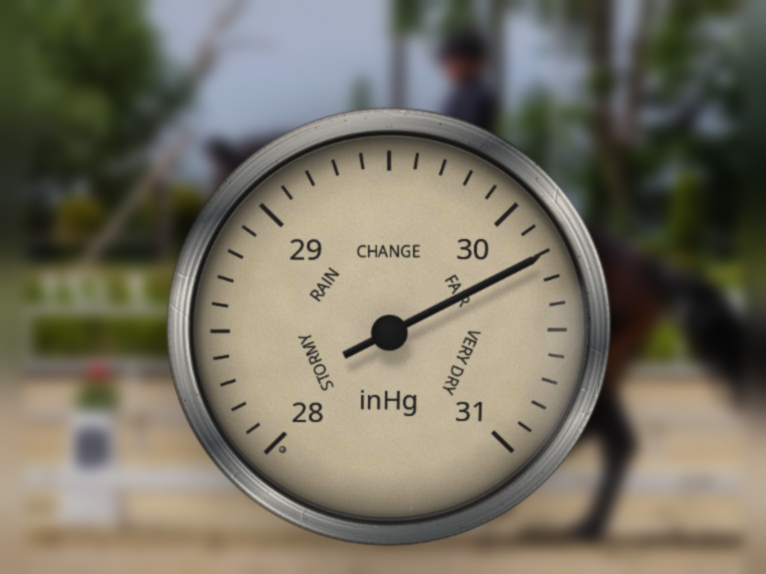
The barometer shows 30.2 inHg
